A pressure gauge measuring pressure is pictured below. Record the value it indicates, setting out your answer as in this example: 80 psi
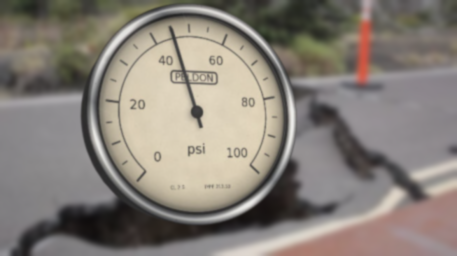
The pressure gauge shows 45 psi
